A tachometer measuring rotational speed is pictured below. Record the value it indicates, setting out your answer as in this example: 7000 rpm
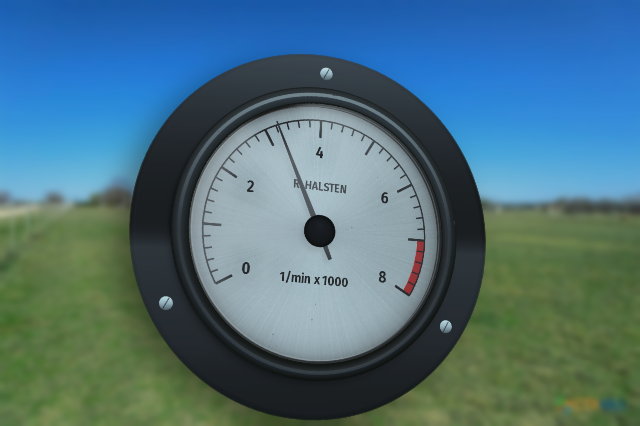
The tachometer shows 3200 rpm
